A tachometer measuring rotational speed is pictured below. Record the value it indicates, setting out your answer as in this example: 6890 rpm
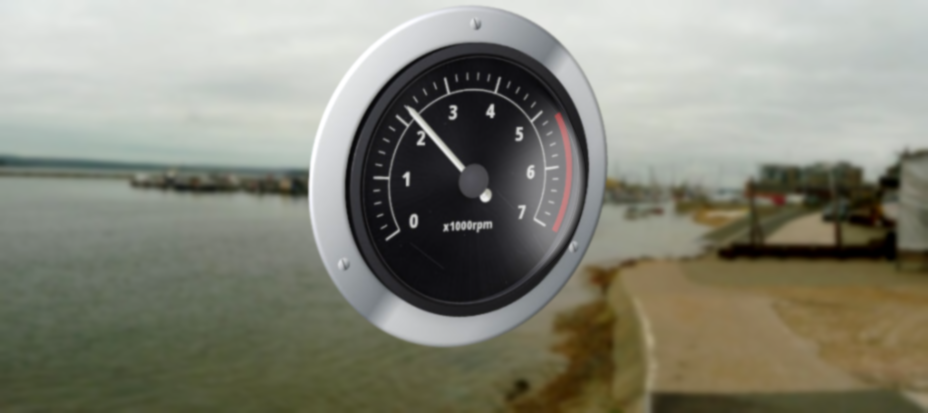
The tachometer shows 2200 rpm
